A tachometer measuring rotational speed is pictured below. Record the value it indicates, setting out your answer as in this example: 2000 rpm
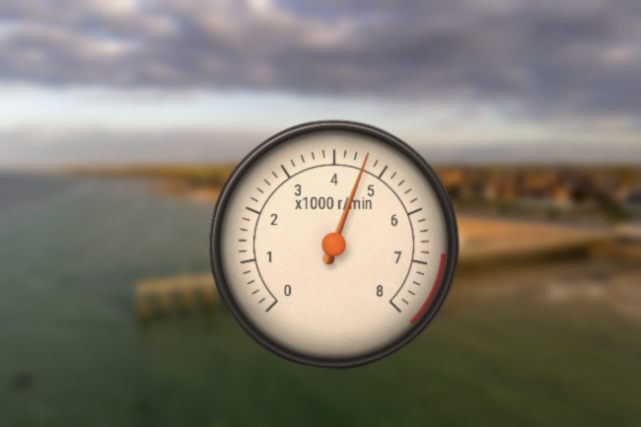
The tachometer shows 4600 rpm
